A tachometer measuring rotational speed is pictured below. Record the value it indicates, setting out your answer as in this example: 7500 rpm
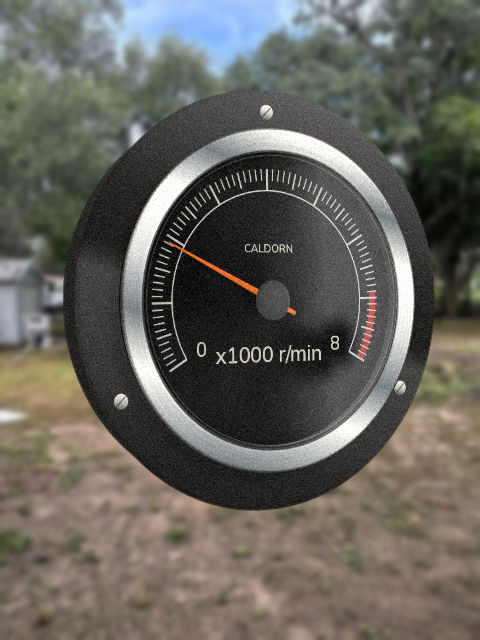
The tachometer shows 1900 rpm
